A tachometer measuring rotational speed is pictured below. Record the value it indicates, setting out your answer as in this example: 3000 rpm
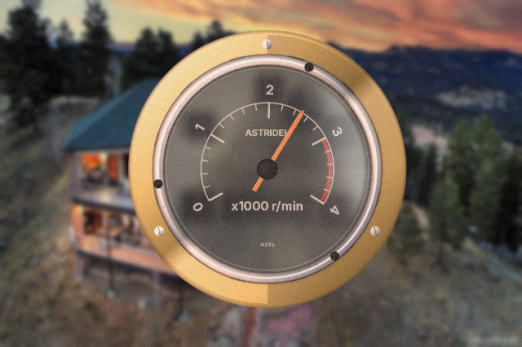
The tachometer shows 2500 rpm
